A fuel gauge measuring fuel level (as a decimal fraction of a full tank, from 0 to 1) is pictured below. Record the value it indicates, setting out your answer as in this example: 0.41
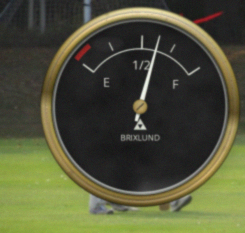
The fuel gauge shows 0.625
